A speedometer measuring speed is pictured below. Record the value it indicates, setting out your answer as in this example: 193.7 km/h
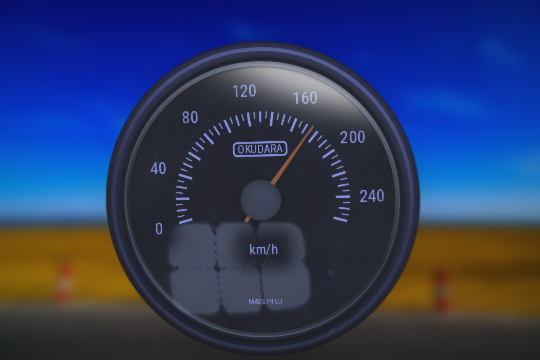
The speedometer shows 175 km/h
